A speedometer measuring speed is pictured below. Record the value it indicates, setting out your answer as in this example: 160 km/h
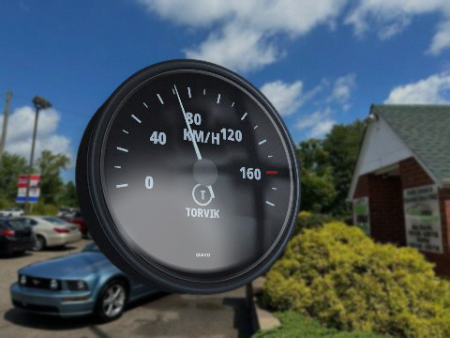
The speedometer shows 70 km/h
